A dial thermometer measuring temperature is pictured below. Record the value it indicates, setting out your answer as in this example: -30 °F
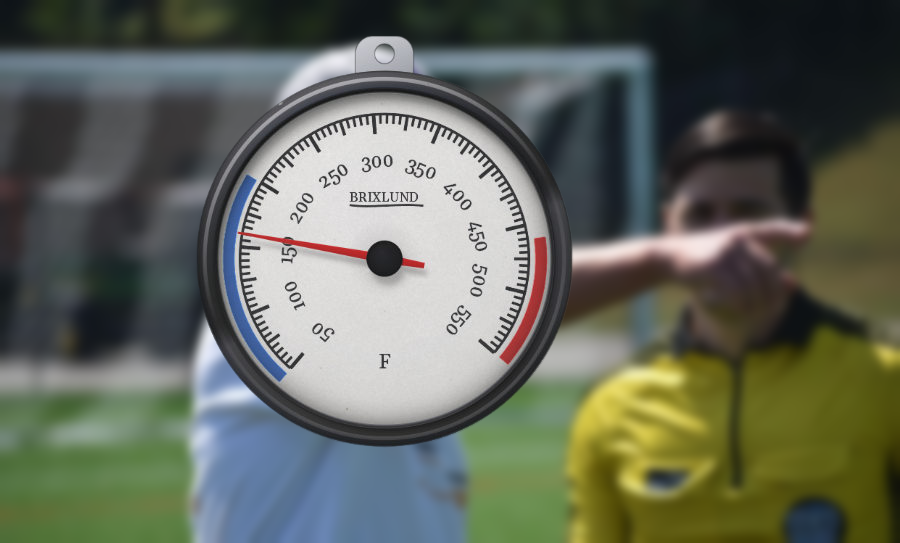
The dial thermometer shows 160 °F
